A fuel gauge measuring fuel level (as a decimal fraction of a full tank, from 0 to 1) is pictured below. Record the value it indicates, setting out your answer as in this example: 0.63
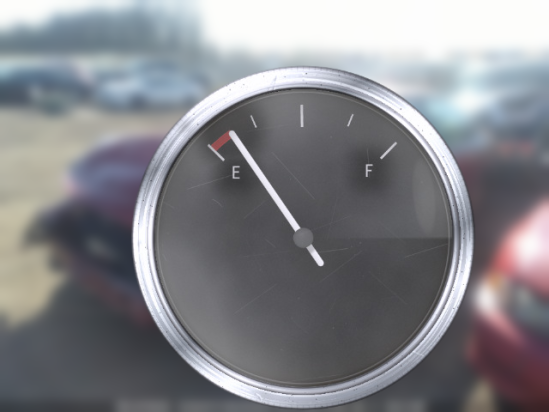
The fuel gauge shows 0.125
